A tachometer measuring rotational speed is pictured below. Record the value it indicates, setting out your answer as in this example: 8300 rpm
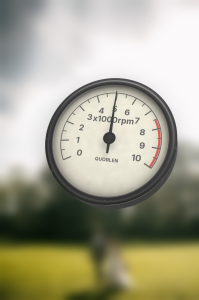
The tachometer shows 5000 rpm
